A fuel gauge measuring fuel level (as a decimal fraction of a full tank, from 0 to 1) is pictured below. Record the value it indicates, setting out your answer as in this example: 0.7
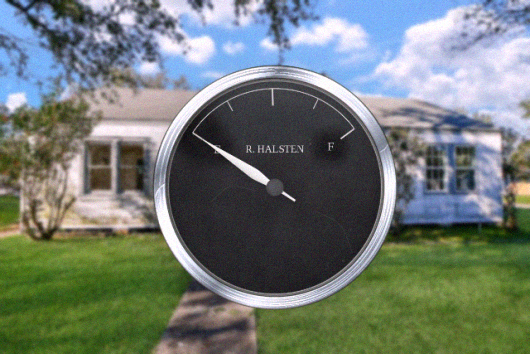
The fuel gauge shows 0
